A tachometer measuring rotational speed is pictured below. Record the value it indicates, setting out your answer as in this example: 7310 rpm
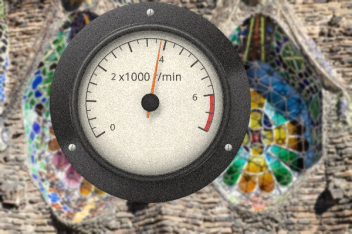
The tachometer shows 3875 rpm
